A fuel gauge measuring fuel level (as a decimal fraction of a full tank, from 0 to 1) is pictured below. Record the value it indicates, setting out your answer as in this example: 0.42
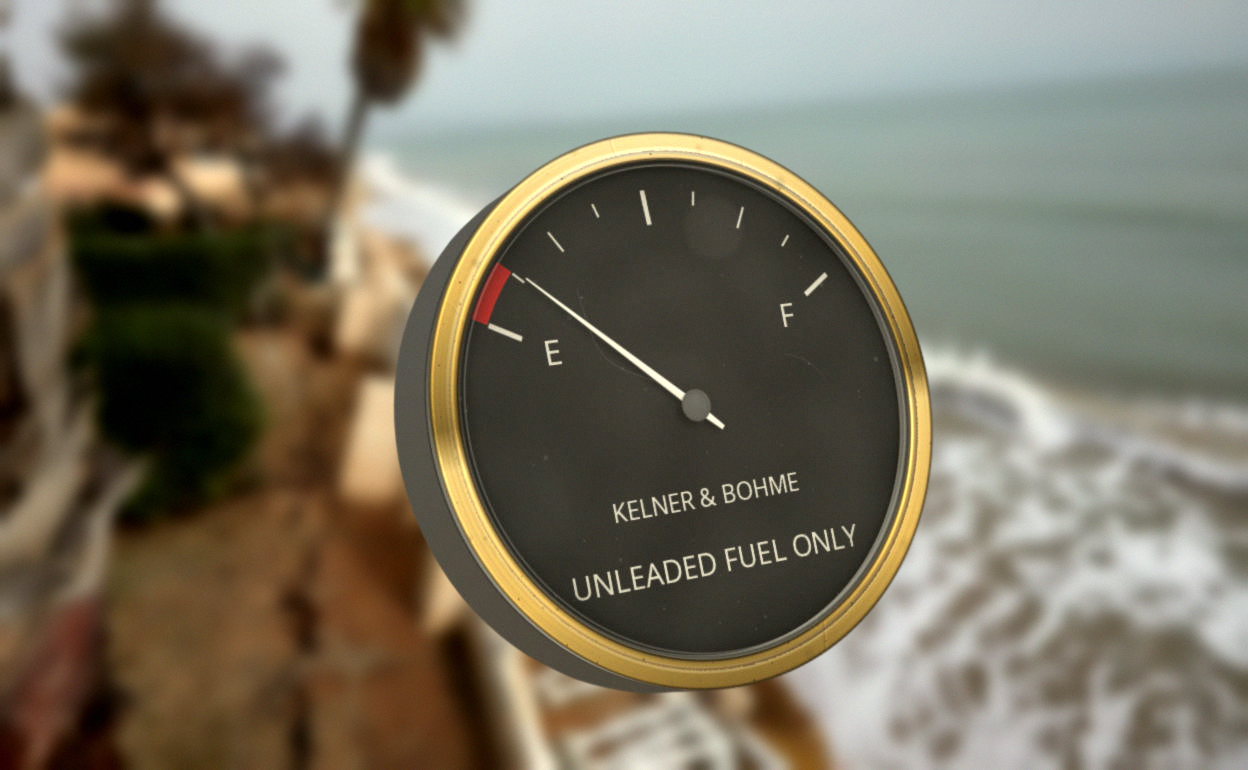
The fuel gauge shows 0.125
